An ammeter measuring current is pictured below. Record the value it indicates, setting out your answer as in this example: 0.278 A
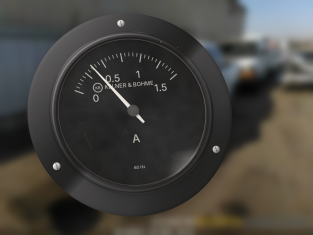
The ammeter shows 0.35 A
